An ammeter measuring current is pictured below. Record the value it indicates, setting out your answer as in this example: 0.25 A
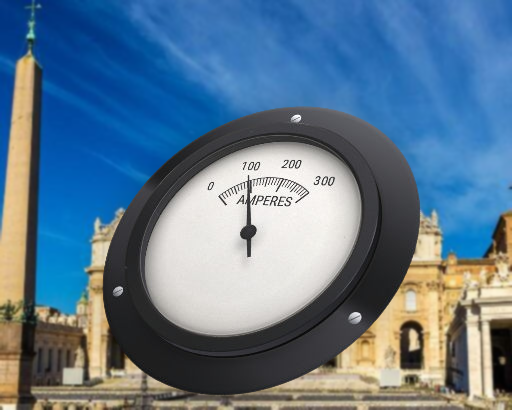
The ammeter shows 100 A
